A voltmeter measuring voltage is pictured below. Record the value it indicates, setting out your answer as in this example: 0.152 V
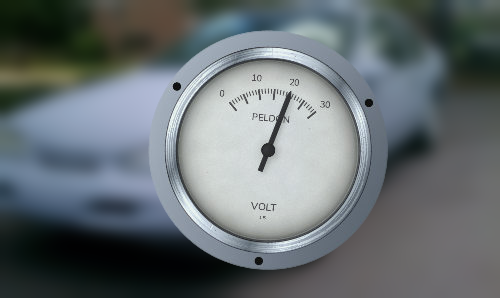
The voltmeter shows 20 V
